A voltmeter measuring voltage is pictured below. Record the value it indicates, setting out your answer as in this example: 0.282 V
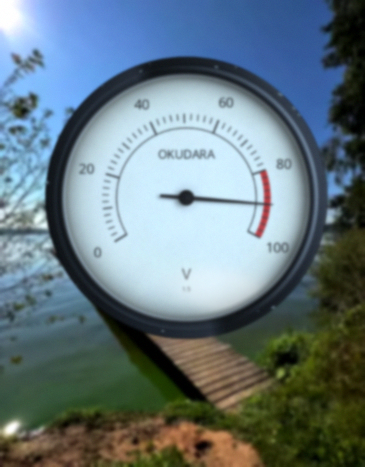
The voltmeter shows 90 V
